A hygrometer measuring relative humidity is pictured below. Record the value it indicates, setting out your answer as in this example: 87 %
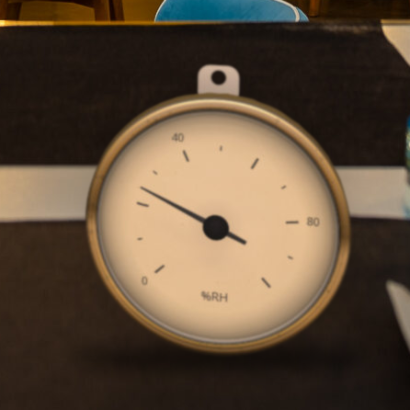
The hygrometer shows 25 %
